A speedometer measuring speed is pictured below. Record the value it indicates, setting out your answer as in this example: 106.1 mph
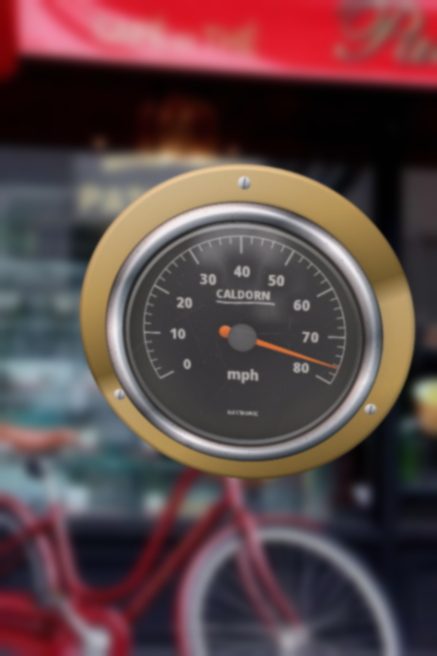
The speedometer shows 76 mph
